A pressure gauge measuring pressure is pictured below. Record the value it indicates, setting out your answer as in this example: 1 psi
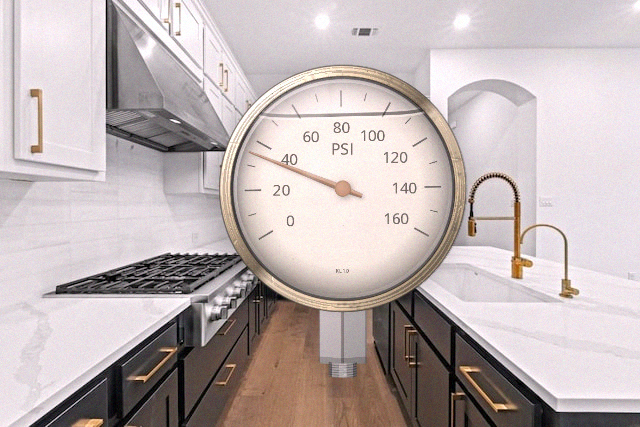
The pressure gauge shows 35 psi
